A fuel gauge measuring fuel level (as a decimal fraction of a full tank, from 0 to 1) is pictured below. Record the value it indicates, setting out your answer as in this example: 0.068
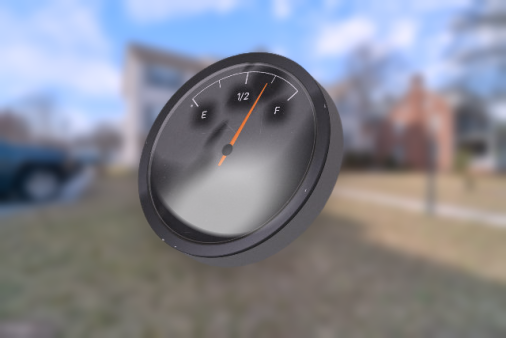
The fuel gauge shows 0.75
